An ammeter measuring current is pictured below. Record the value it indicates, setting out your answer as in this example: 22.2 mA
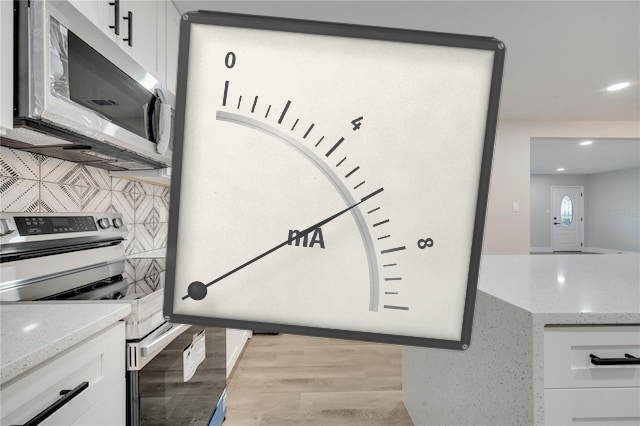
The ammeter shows 6 mA
